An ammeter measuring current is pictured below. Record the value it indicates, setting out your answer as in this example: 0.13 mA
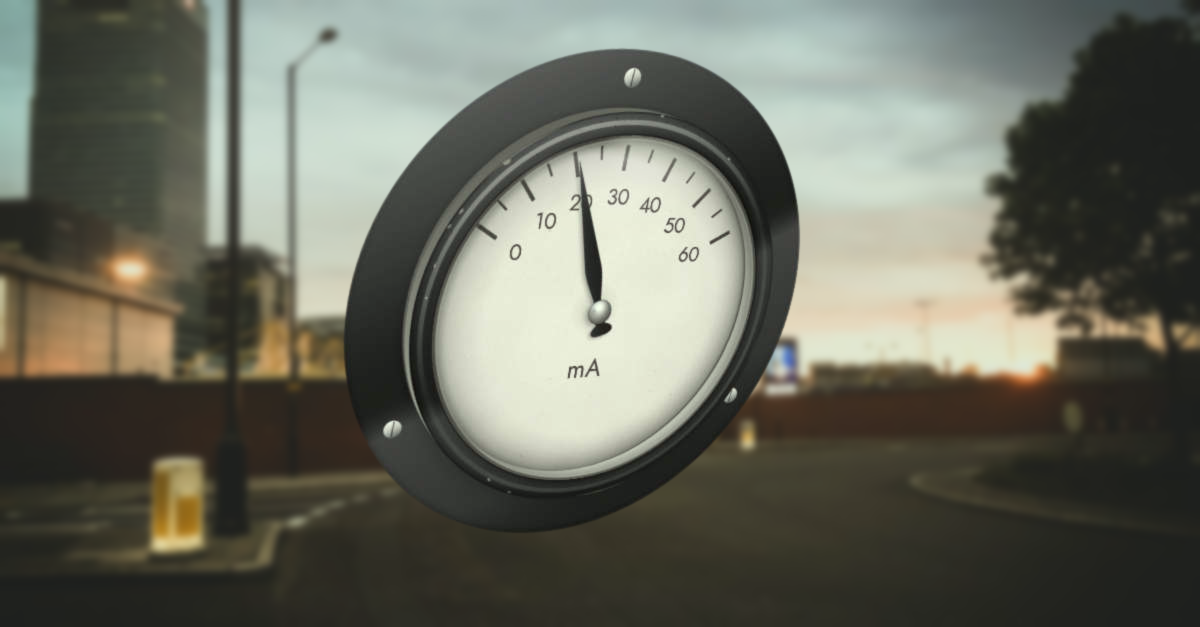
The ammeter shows 20 mA
